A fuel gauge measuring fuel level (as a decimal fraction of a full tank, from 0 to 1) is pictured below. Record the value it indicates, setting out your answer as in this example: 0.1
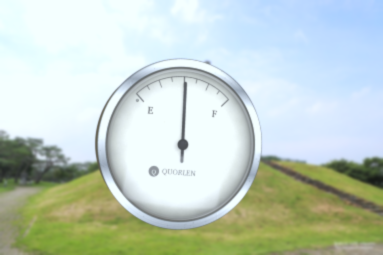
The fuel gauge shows 0.5
